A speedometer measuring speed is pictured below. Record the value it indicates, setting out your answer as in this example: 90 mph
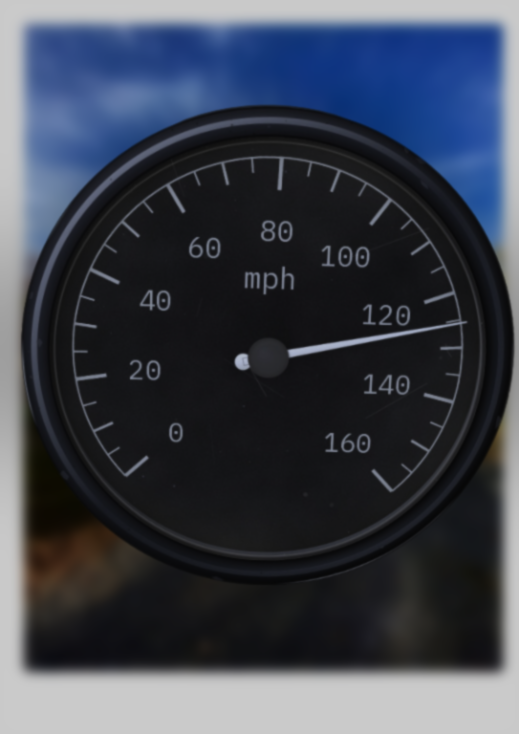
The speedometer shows 125 mph
